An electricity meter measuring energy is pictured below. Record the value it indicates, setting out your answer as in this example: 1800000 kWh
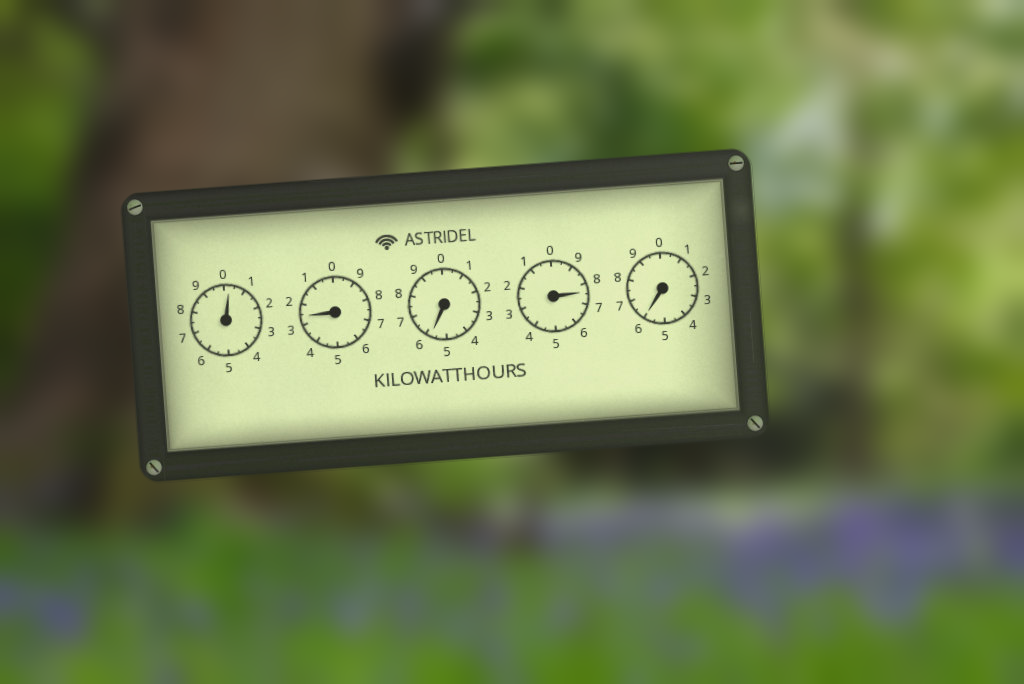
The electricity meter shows 2576 kWh
